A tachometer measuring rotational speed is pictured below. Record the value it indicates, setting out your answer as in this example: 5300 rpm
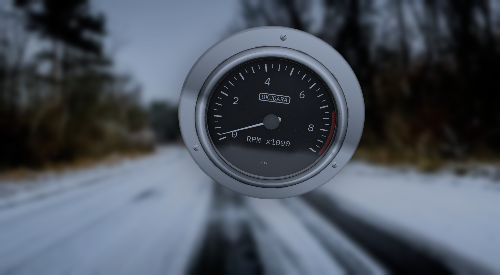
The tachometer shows 250 rpm
